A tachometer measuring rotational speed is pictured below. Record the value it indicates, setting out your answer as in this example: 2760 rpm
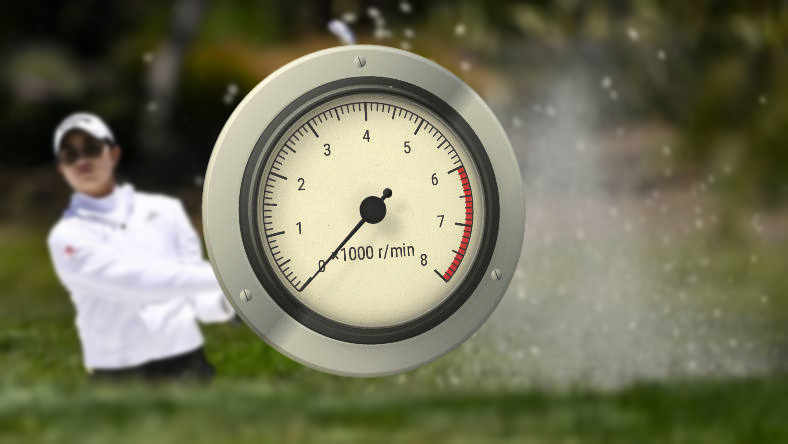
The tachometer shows 0 rpm
